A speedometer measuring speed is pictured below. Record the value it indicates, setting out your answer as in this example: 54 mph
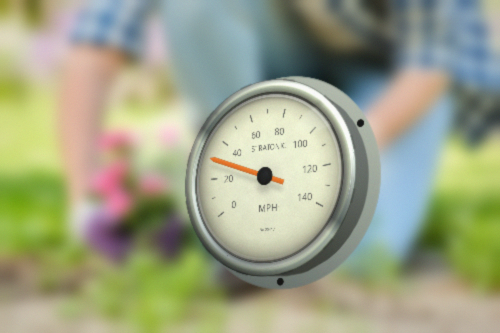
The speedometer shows 30 mph
